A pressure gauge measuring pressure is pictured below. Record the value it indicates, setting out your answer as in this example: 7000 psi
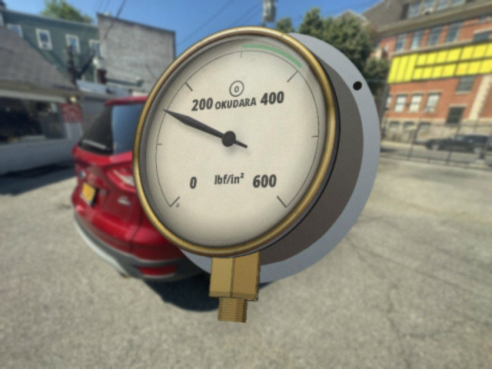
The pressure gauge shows 150 psi
